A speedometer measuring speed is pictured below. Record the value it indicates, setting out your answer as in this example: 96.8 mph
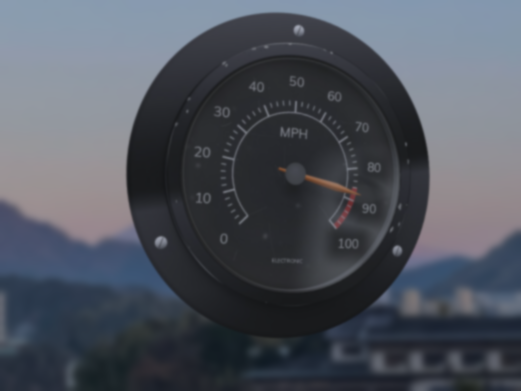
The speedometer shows 88 mph
